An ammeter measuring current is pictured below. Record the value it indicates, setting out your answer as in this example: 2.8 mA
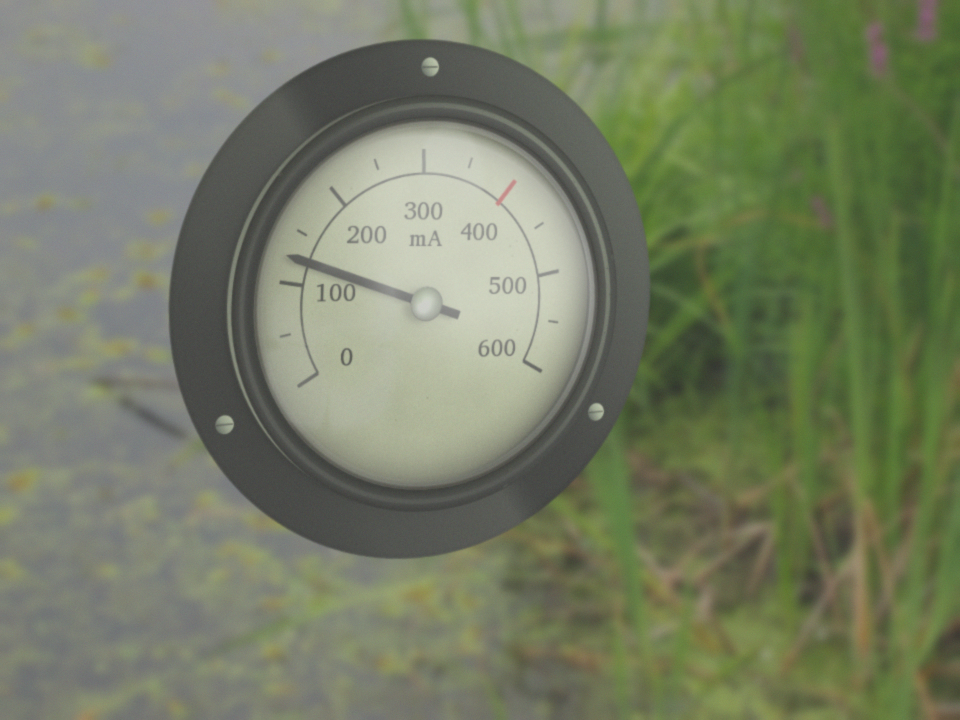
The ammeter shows 125 mA
